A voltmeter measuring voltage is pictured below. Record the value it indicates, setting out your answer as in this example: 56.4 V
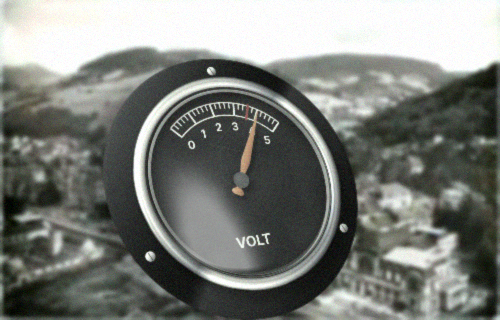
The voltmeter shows 4 V
